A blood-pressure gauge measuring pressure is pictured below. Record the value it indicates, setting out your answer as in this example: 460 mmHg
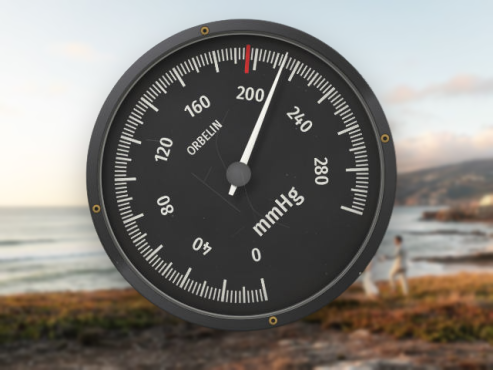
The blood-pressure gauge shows 214 mmHg
